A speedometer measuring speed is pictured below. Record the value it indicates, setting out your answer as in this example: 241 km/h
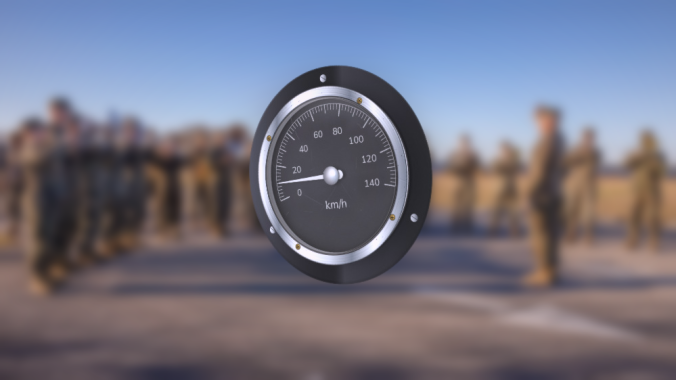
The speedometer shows 10 km/h
